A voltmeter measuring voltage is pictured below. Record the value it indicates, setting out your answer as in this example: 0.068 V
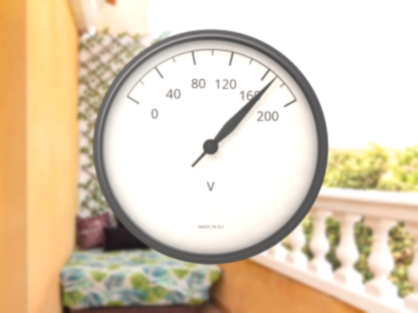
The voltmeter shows 170 V
